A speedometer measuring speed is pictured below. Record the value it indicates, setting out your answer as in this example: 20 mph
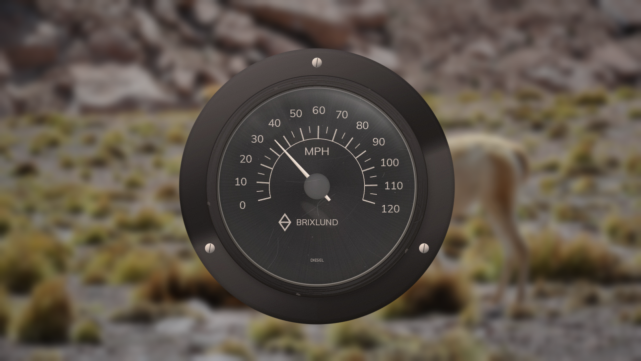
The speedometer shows 35 mph
